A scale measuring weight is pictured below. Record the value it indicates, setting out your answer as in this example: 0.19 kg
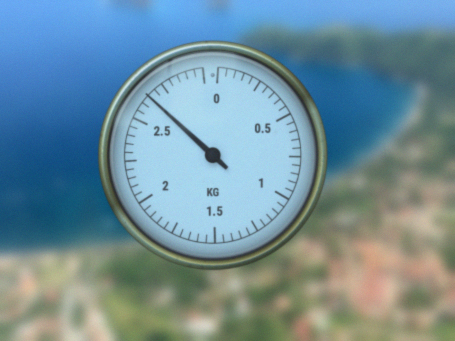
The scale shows 2.65 kg
